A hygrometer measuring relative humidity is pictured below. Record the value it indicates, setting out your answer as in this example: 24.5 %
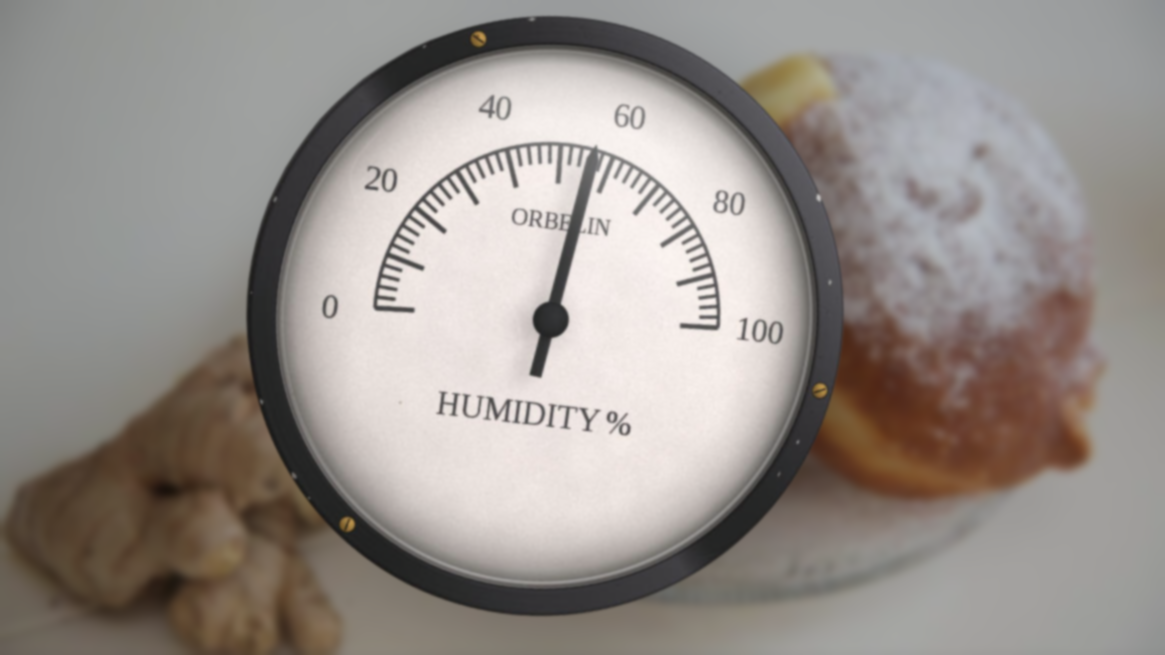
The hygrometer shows 56 %
